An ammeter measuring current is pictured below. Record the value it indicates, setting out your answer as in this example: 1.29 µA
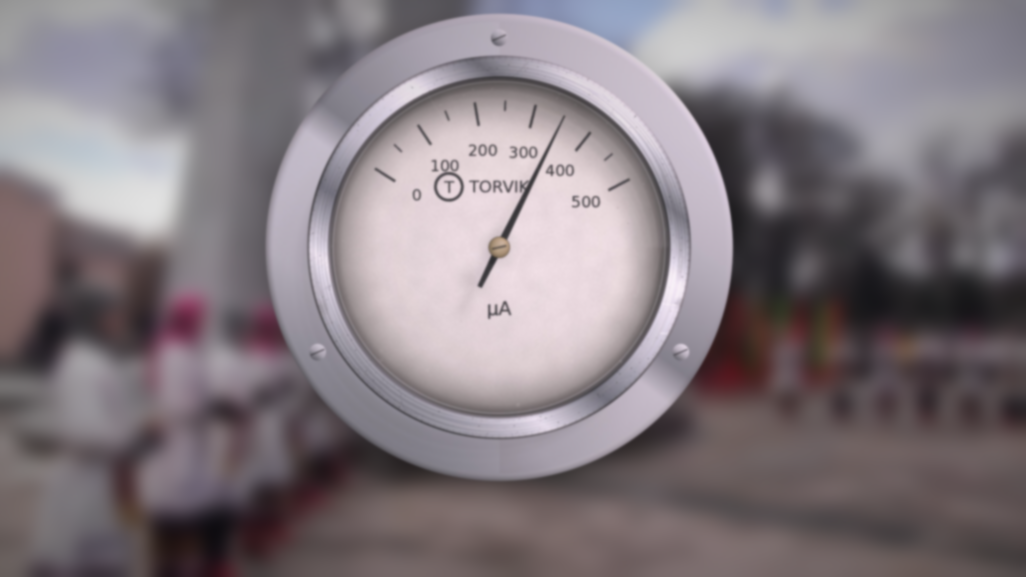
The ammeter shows 350 µA
